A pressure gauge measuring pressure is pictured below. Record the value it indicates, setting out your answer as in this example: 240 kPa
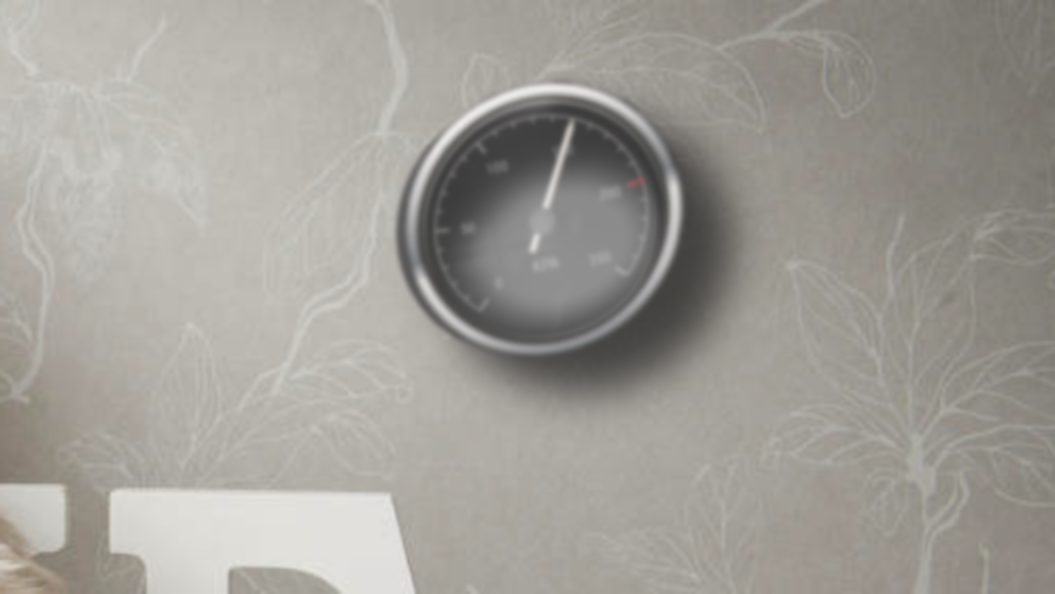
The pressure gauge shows 150 kPa
